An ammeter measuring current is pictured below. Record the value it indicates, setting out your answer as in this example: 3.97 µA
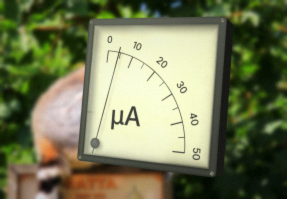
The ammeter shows 5 µA
